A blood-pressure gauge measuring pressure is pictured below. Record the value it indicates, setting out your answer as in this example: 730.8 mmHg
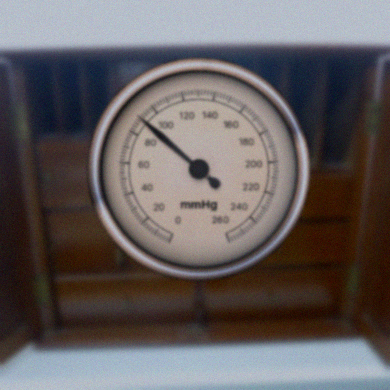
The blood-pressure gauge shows 90 mmHg
